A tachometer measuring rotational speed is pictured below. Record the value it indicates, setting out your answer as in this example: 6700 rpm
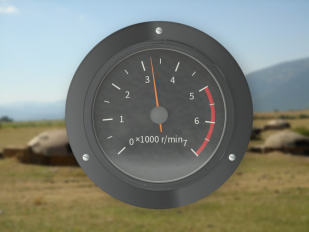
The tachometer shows 3250 rpm
